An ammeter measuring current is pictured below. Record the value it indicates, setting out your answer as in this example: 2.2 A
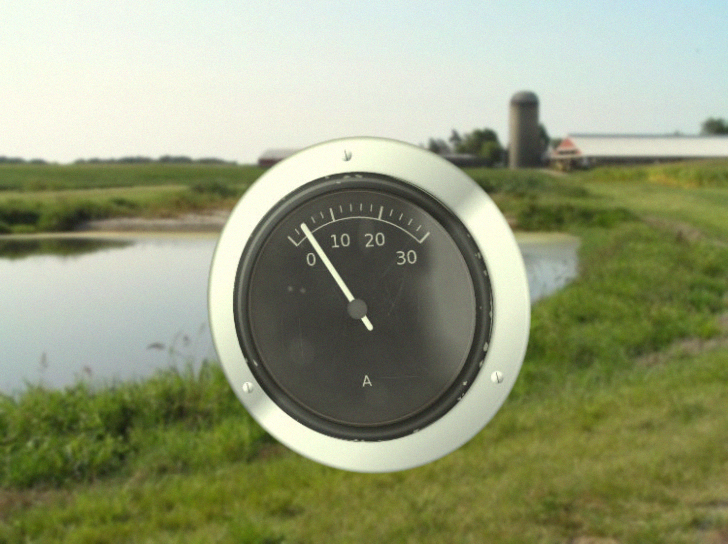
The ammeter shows 4 A
